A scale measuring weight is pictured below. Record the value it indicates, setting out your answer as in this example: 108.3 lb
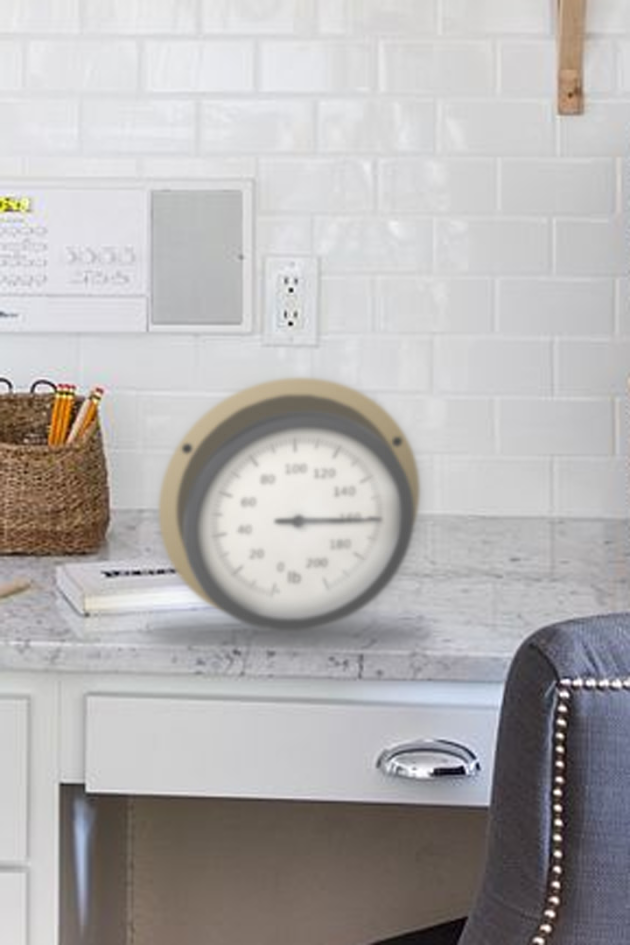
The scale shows 160 lb
